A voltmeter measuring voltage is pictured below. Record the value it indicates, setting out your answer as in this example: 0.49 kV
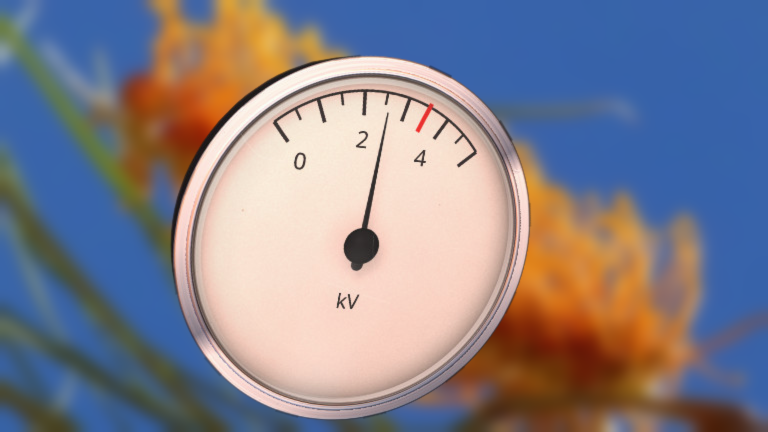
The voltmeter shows 2.5 kV
